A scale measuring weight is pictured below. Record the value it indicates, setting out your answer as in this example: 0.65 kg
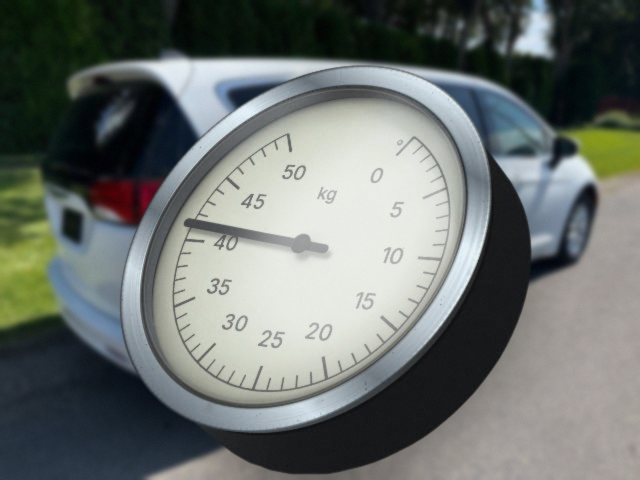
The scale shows 41 kg
